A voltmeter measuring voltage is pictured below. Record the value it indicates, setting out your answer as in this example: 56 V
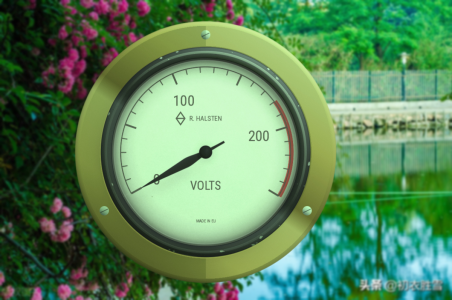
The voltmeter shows 0 V
